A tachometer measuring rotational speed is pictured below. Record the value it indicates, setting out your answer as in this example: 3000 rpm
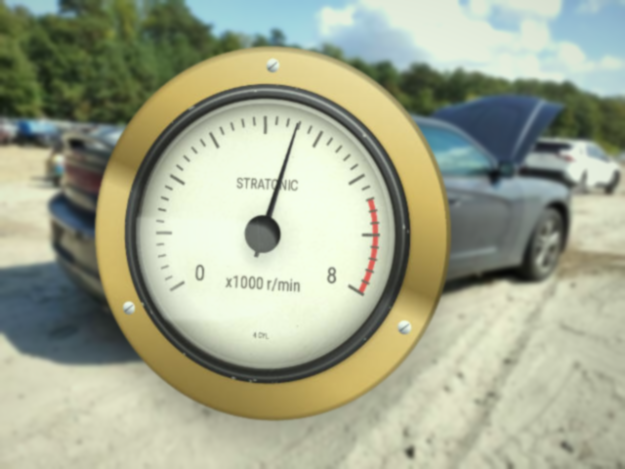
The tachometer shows 4600 rpm
